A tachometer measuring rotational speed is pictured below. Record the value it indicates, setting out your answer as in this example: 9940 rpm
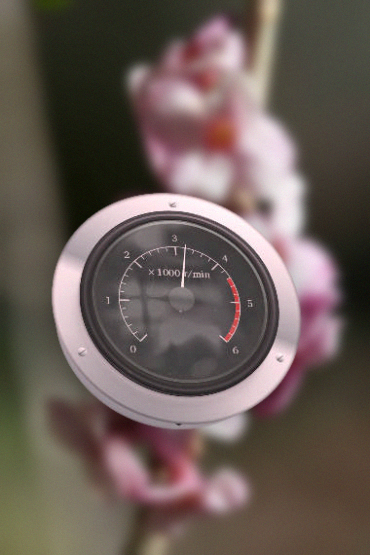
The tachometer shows 3200 rpm
